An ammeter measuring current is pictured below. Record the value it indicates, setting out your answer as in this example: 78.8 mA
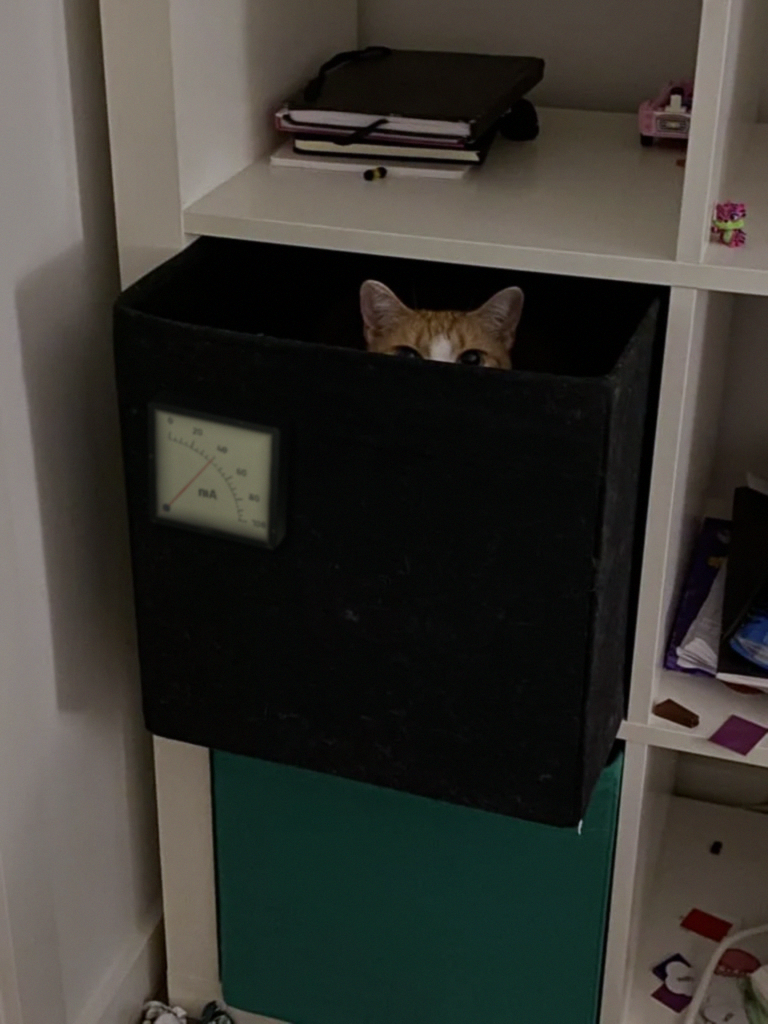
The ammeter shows 40 mA
